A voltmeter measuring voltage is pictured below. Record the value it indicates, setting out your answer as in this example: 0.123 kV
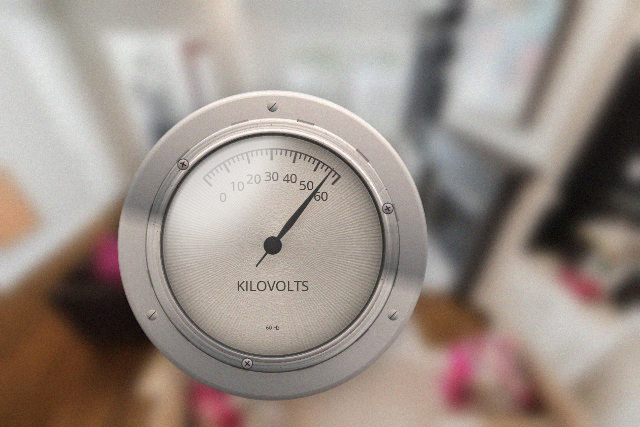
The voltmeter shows 56 kV
